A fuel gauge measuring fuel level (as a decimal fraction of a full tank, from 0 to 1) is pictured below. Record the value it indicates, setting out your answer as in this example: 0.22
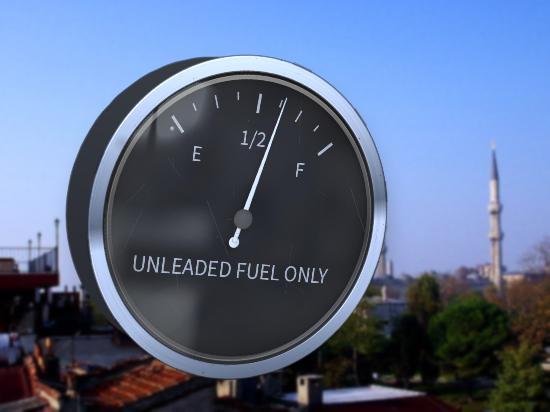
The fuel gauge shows 0.625
